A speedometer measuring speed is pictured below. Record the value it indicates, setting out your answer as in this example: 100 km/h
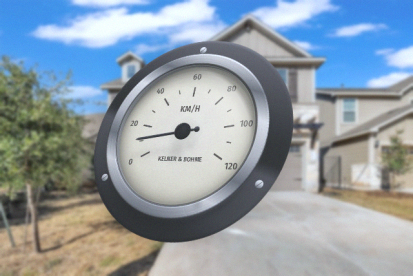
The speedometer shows 10 km/h
